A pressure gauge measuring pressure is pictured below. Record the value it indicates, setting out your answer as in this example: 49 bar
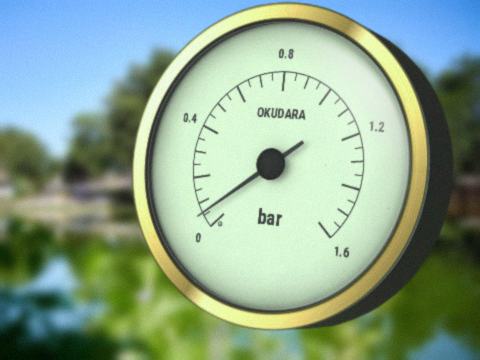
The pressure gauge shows 0.05 bar
